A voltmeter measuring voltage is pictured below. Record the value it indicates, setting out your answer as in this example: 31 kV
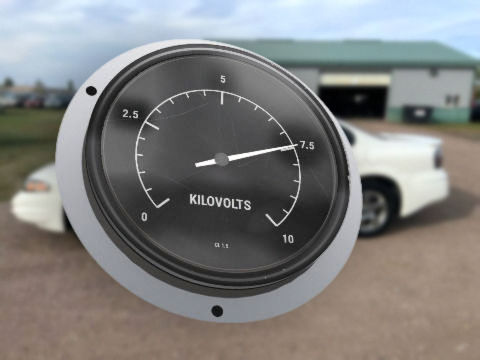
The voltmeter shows 7.5 kV
